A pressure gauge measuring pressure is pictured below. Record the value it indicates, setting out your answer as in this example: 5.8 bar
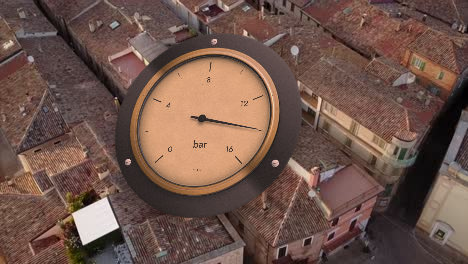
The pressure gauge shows 14 bar
